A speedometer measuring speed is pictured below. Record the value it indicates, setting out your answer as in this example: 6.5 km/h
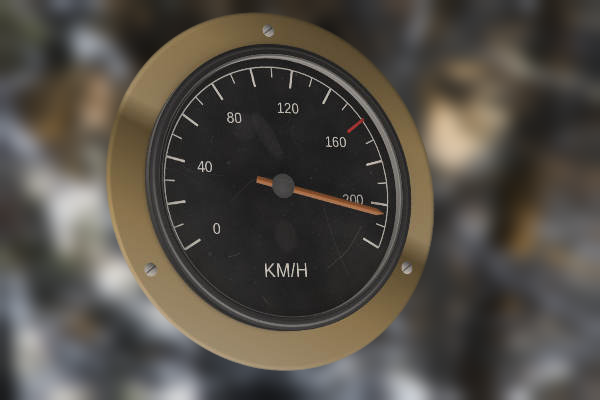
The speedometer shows 205 km/h
